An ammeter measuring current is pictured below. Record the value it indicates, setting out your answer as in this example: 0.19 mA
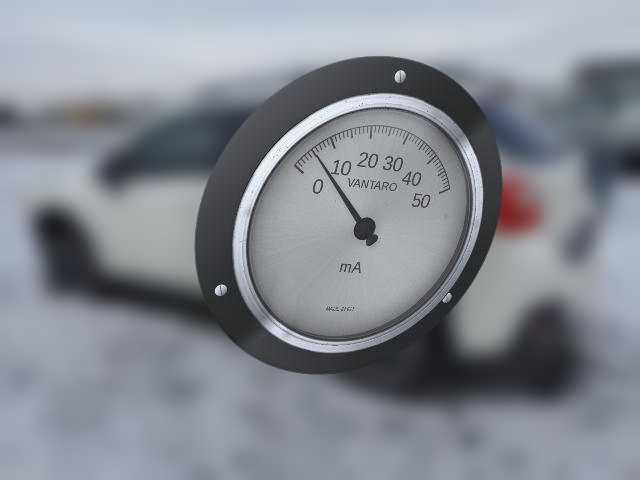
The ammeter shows 5 mA
